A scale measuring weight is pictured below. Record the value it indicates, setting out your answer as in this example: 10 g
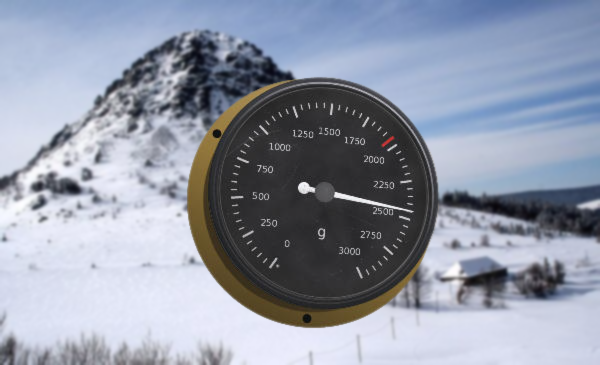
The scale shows 2450 g
